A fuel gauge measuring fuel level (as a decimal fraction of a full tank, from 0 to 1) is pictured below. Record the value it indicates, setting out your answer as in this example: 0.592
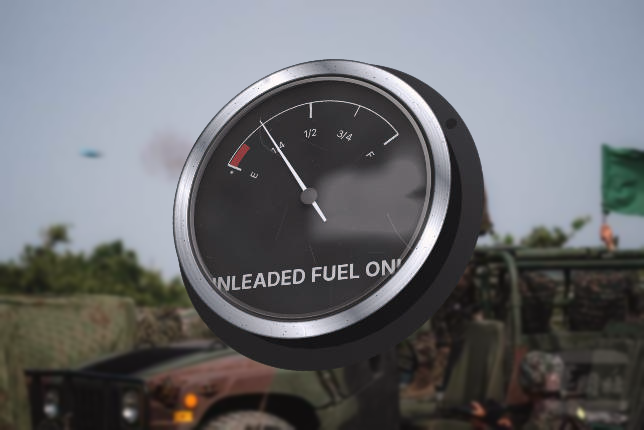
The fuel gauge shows 0.25
